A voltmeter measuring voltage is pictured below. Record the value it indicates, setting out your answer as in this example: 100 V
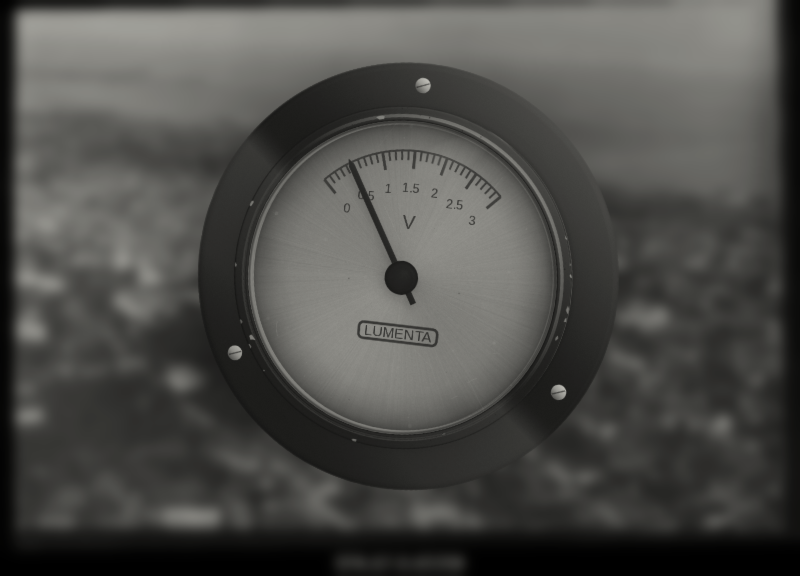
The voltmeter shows 0.5 V
